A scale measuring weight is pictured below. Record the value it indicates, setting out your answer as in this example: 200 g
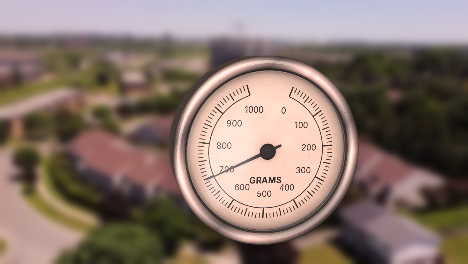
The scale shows 700 g
